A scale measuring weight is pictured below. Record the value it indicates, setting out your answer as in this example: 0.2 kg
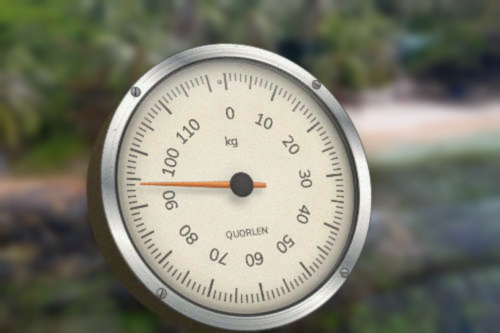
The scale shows 94 kg
